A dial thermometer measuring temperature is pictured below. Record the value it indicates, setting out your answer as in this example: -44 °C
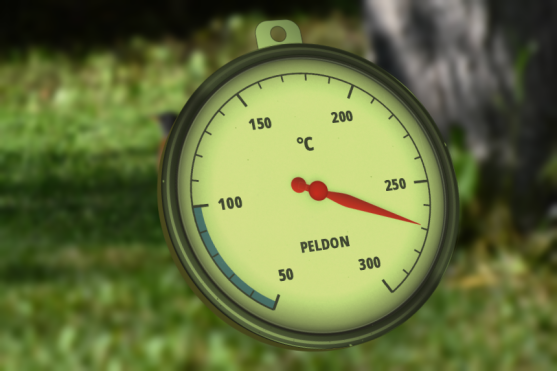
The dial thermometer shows 270 °C
